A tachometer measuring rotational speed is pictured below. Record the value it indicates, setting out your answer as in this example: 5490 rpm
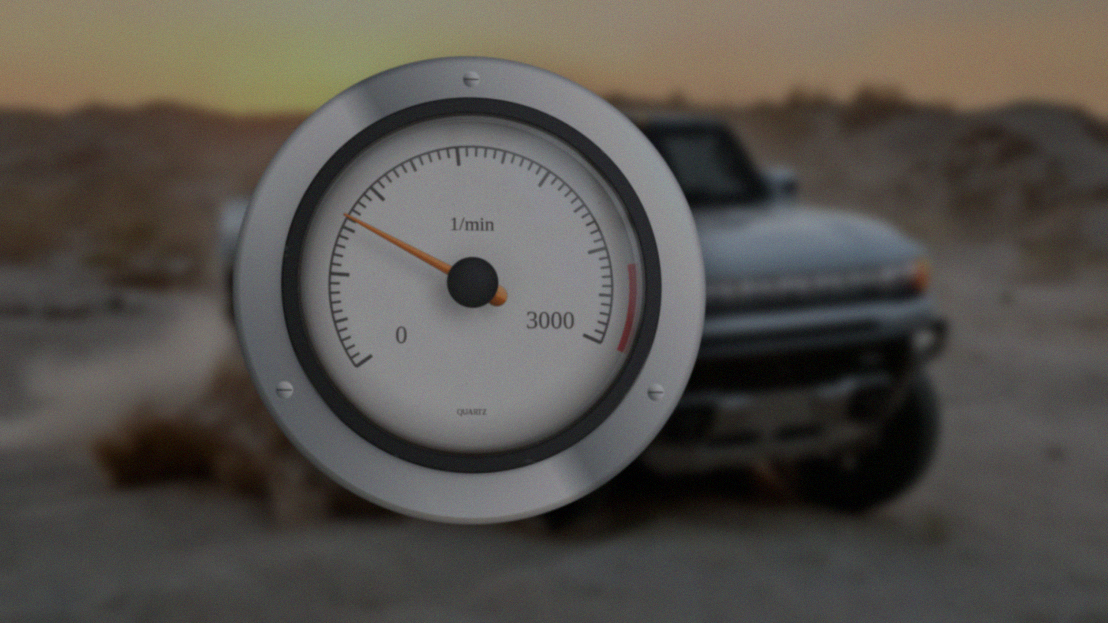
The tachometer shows 800 rpm
